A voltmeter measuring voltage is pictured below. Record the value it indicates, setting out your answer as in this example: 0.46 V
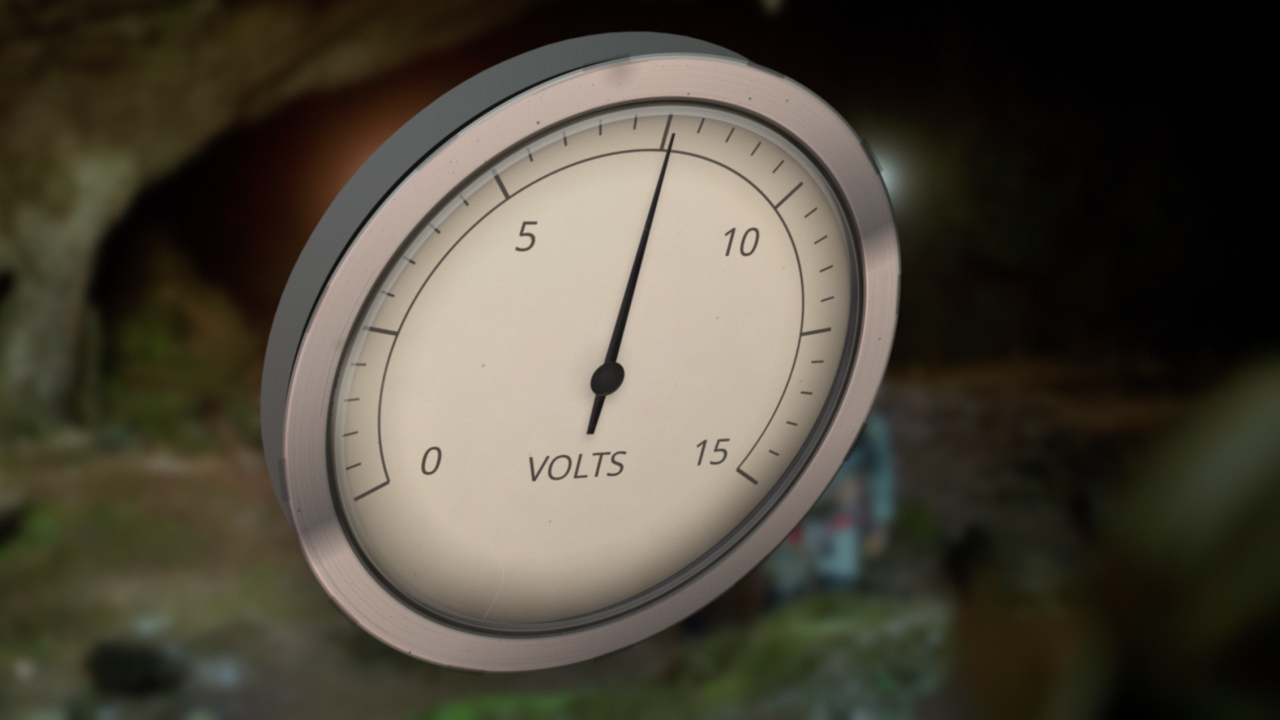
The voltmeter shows 7.5 V
